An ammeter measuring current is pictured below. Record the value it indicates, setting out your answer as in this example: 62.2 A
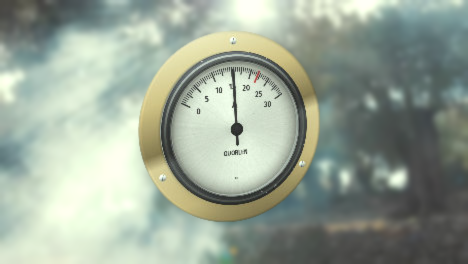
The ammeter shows 15 A
